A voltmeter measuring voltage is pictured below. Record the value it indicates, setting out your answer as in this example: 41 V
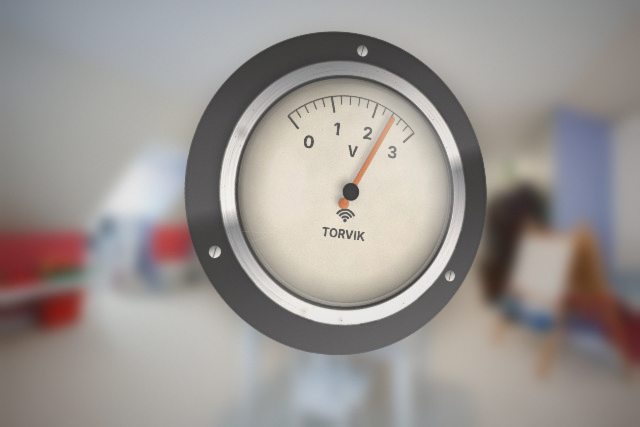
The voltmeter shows 2.4 V
